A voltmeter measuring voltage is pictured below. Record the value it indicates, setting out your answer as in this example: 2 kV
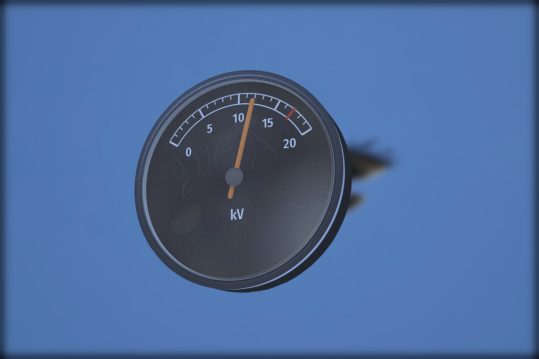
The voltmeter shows 12 kV
